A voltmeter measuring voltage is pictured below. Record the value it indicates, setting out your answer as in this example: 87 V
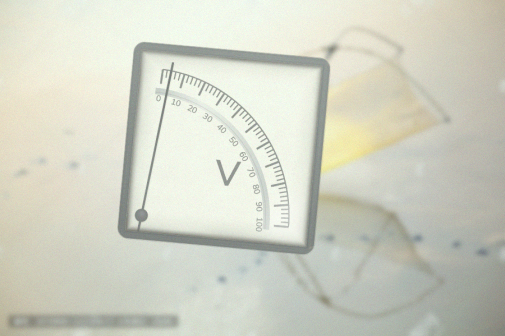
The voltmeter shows 4 V
